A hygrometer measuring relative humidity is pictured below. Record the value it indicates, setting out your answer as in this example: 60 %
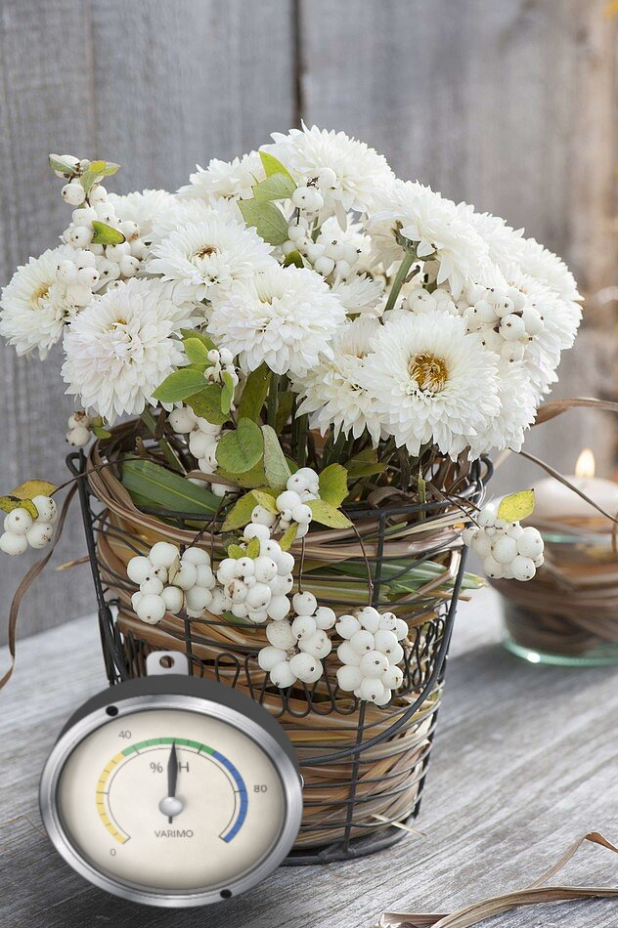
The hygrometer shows 52 %
